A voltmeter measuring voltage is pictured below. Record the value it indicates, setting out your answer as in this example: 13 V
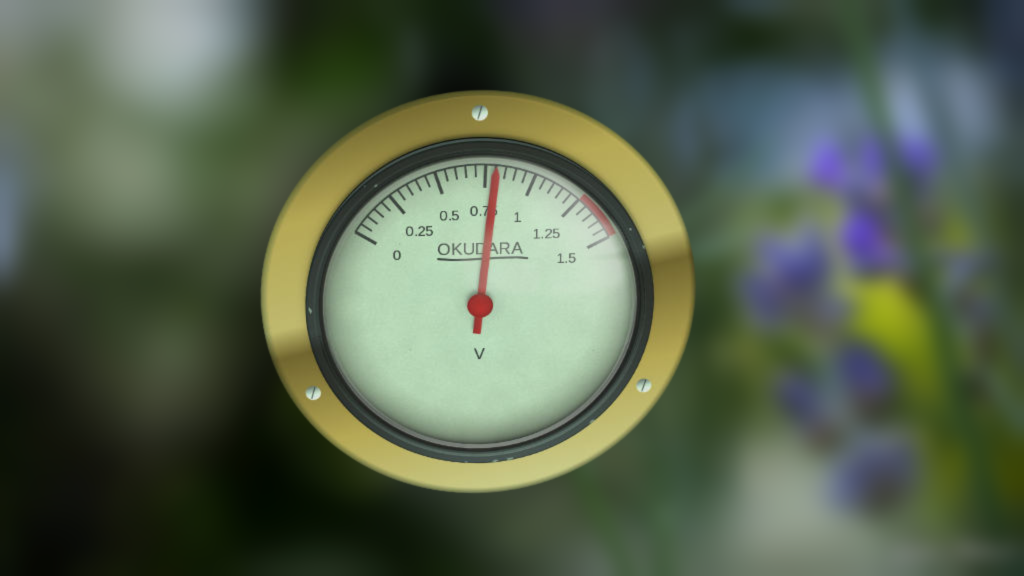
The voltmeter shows 0.8 V
